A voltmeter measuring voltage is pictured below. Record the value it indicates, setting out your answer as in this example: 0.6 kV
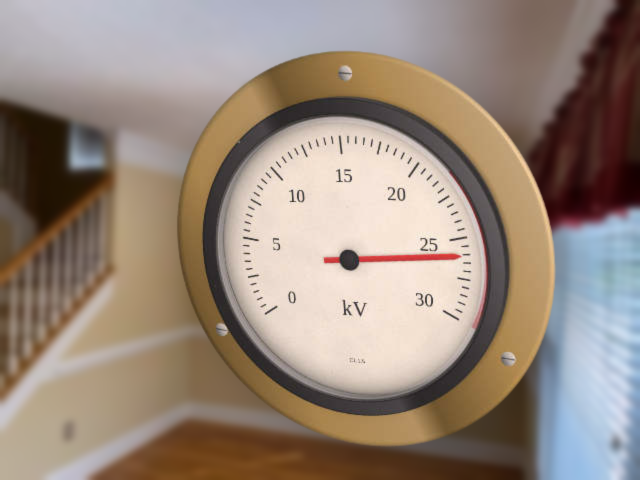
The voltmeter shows 26 kV
